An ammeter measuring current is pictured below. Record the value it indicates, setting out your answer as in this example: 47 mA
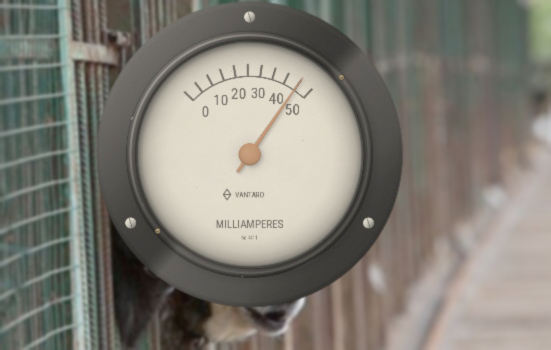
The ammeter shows 45 mA
